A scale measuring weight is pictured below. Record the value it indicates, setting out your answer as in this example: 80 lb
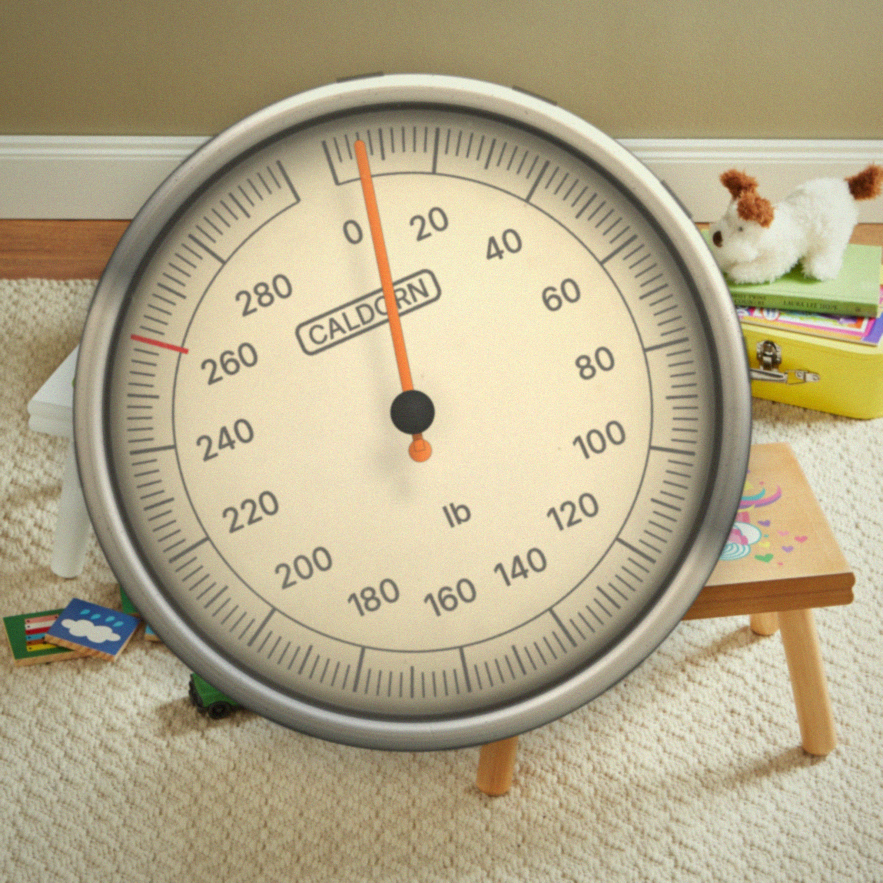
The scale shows 6 lb
